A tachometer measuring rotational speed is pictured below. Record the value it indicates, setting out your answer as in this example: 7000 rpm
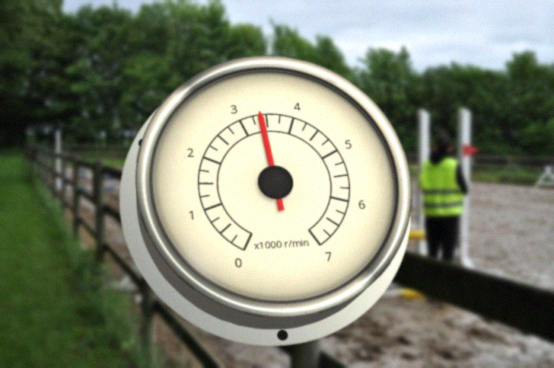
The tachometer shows 3375 rpm
